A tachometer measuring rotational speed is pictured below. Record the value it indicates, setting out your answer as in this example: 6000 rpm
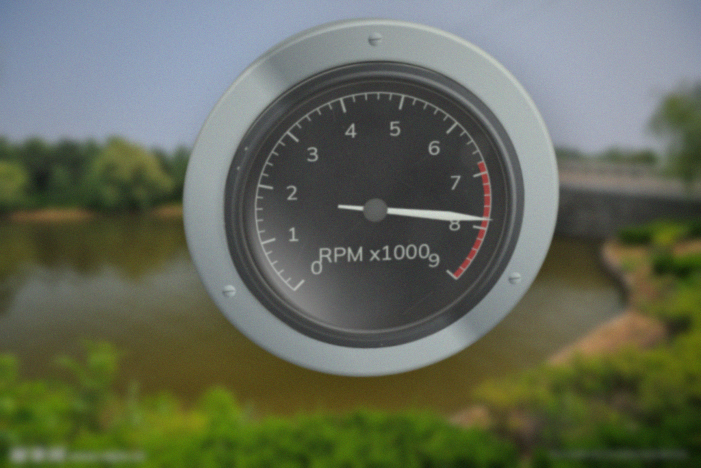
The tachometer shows 7800 rpm
